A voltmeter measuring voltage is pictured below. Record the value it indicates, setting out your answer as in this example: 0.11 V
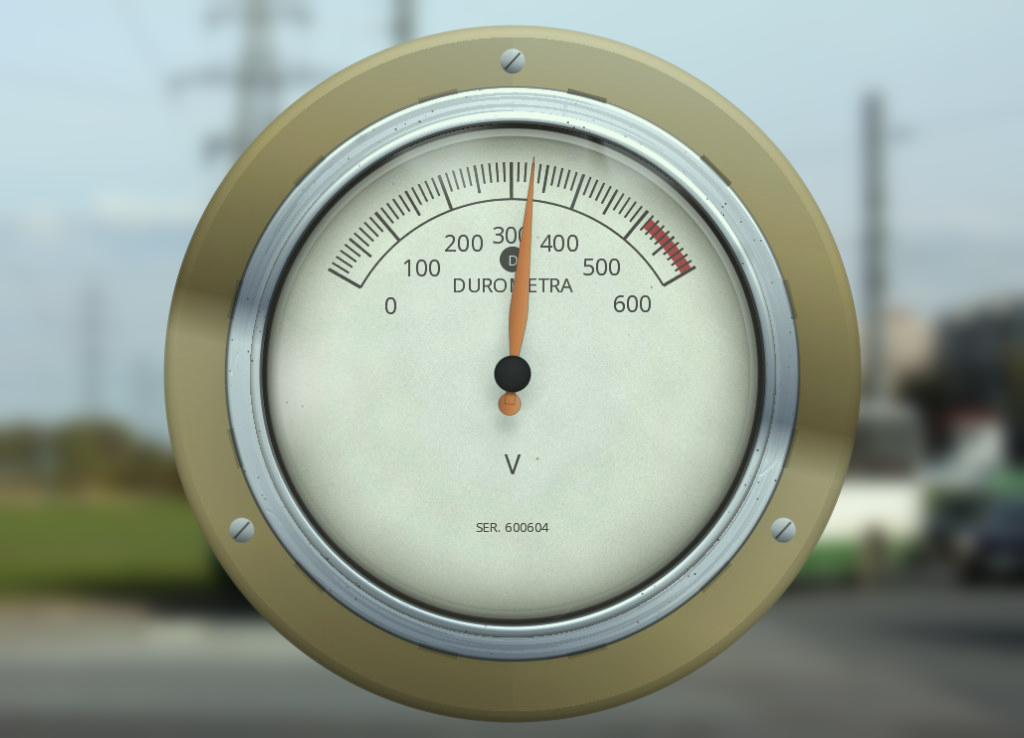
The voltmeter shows 330 V
